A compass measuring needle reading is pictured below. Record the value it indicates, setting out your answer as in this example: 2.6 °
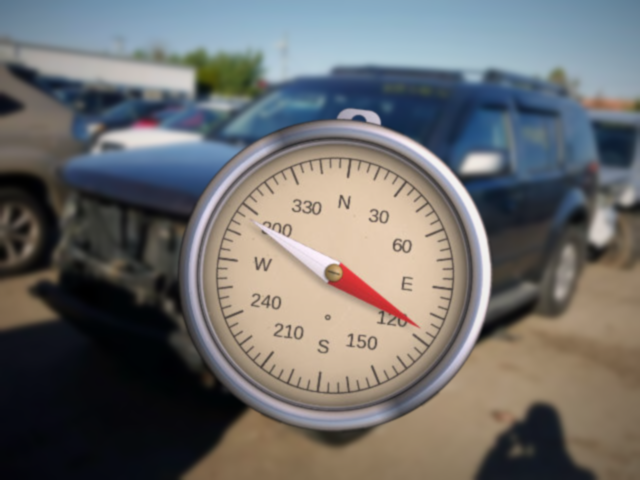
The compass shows 115 °
